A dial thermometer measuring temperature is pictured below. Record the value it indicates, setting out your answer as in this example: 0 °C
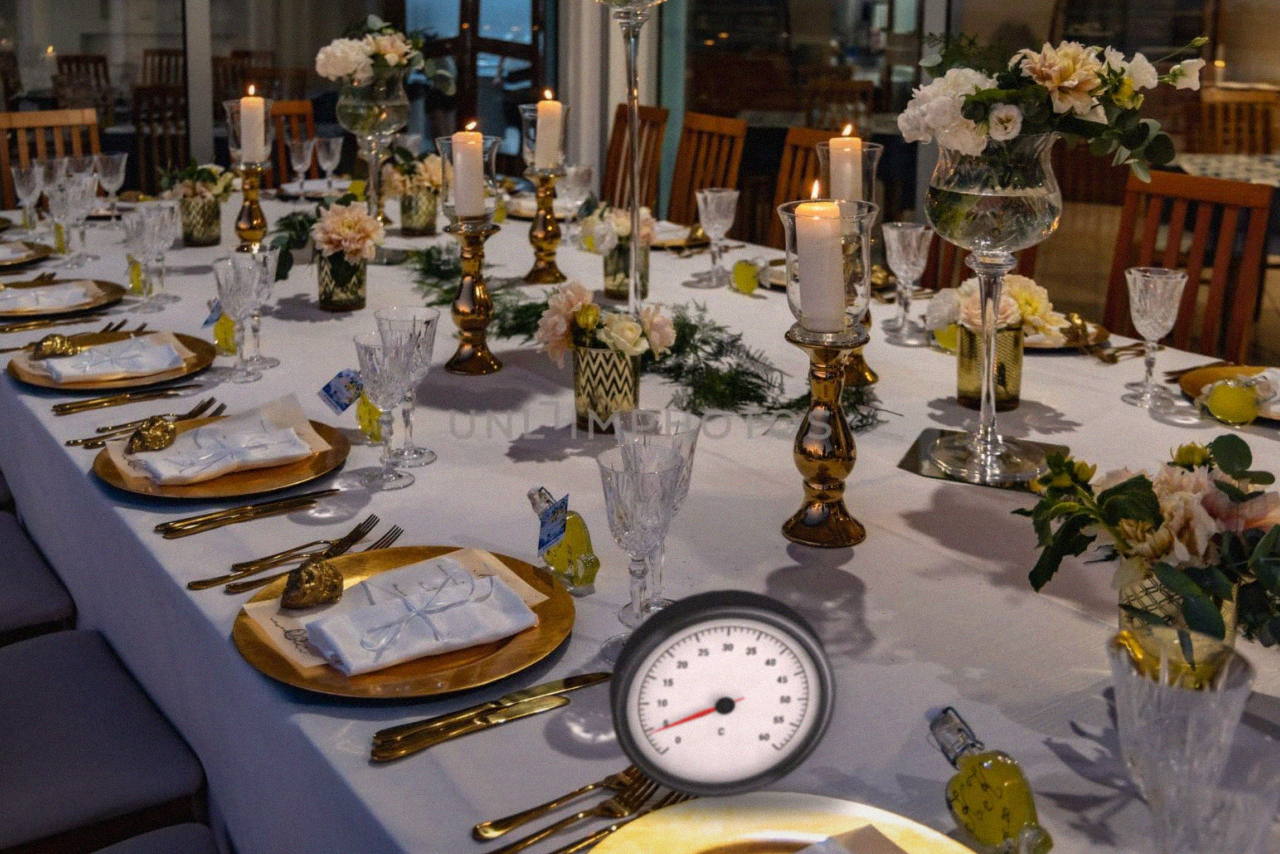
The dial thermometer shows 5 °C
